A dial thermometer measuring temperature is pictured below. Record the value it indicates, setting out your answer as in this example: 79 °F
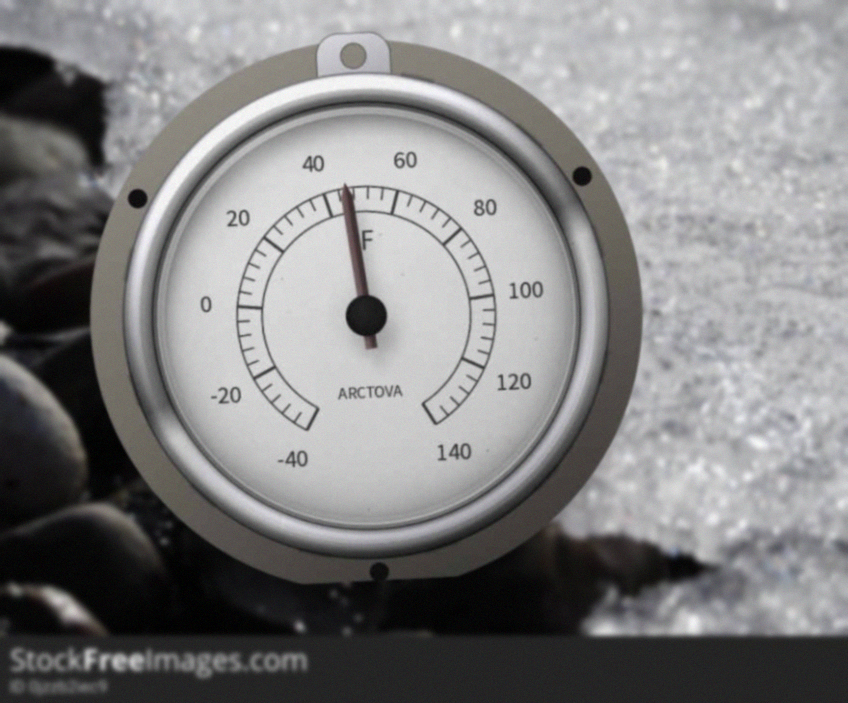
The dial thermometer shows 46 °F
